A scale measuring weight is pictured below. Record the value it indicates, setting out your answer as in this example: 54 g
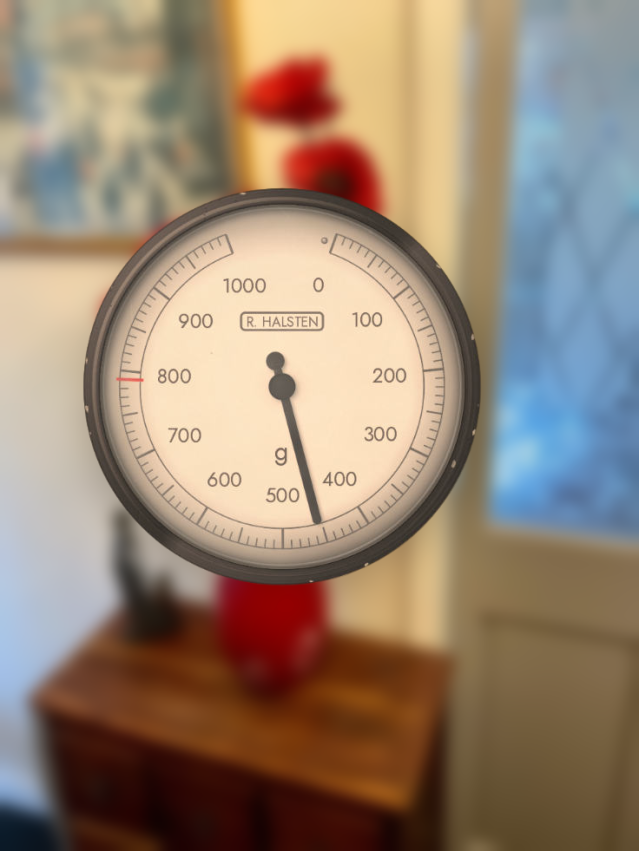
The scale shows 455 g
